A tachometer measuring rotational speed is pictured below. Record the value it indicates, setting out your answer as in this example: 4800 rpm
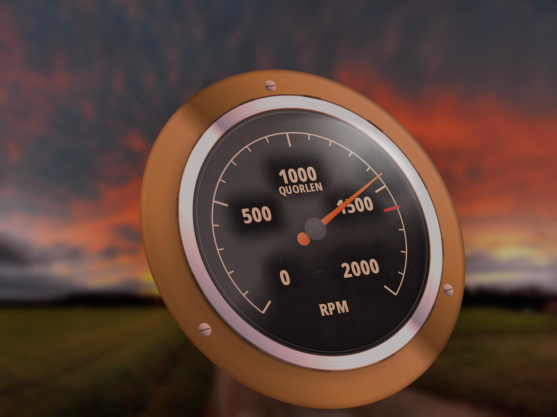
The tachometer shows 1450 rpm
